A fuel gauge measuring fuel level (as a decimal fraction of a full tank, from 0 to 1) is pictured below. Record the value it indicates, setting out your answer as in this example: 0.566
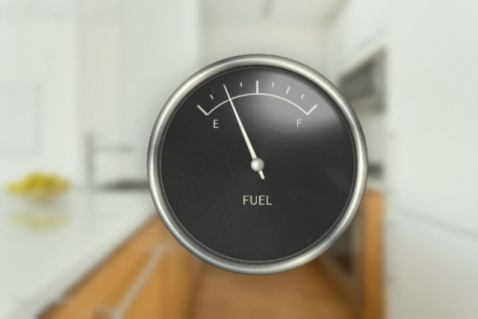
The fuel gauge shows 0.25
